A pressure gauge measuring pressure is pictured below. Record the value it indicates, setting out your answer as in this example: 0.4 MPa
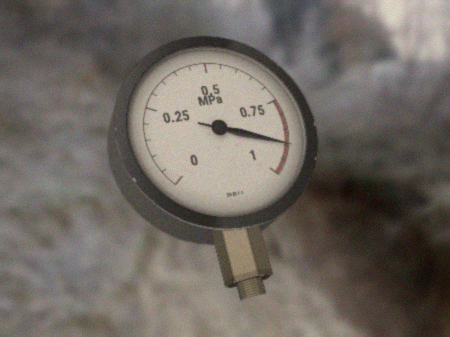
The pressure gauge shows 0.9 MPa
